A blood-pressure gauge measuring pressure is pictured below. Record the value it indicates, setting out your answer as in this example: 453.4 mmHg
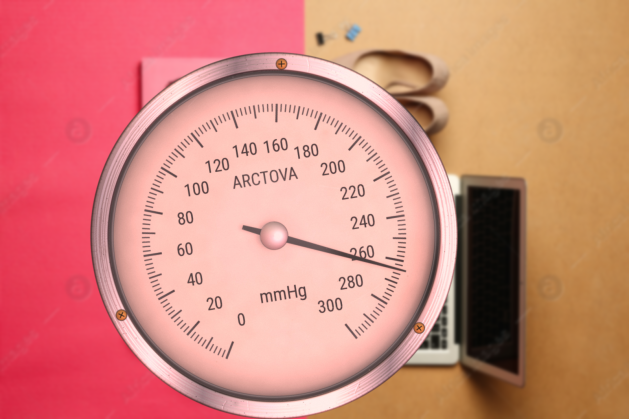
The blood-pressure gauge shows 264 mmHg
